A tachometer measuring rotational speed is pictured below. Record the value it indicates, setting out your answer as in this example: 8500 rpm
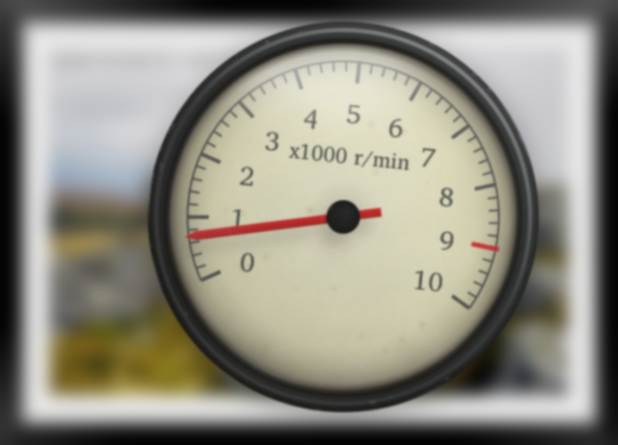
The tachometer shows 700 rpm
